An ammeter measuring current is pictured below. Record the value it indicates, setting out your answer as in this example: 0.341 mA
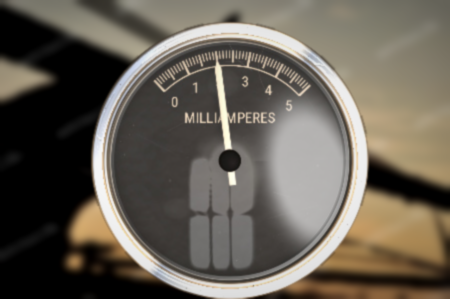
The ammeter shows 2 mA
